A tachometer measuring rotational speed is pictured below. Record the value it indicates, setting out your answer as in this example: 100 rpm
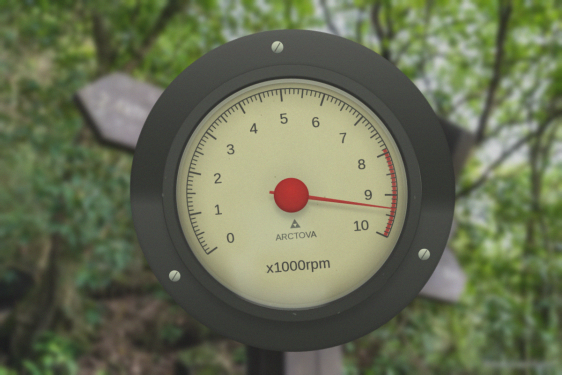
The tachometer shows 9300 rpm
